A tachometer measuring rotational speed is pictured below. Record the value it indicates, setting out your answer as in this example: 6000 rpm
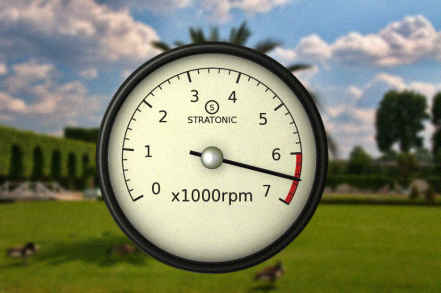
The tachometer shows 6500 rpm
